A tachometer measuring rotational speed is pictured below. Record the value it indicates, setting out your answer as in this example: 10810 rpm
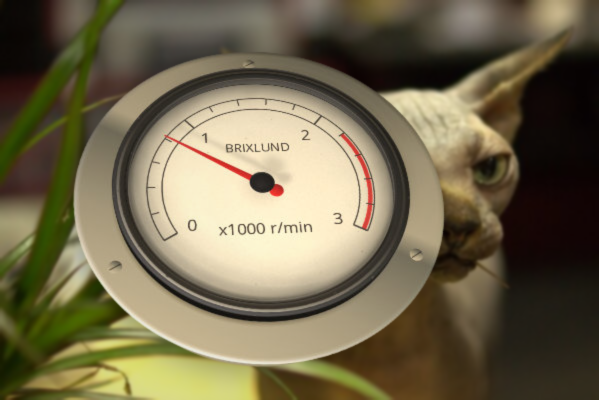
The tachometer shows 800 rpm
